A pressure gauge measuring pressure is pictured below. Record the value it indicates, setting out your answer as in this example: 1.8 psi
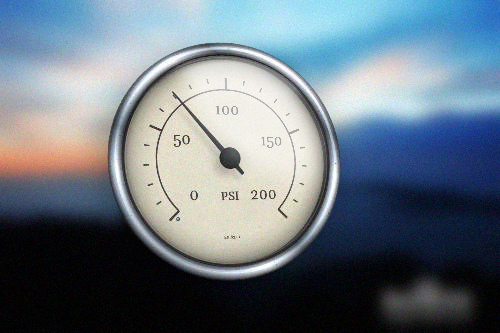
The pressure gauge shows 70 psi
